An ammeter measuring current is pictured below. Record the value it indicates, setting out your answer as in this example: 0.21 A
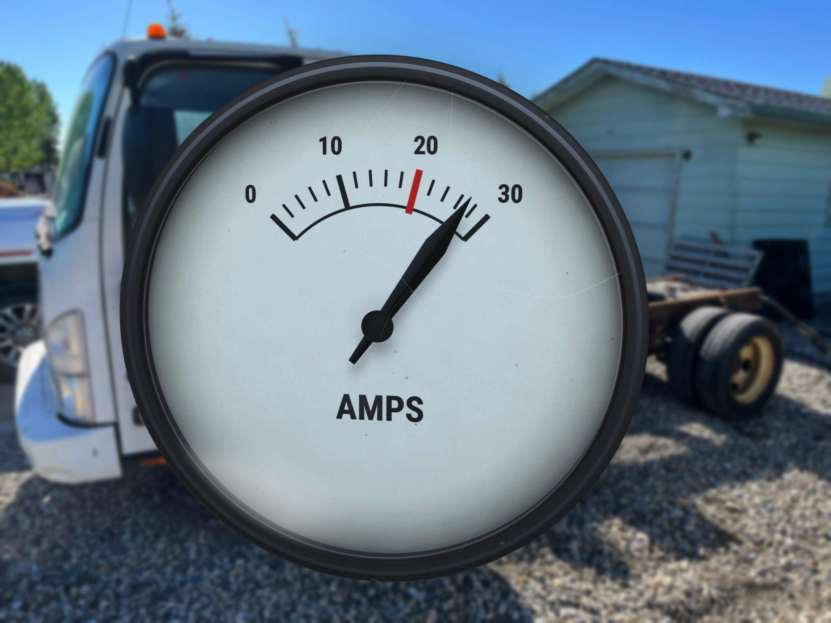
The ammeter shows 27 A
